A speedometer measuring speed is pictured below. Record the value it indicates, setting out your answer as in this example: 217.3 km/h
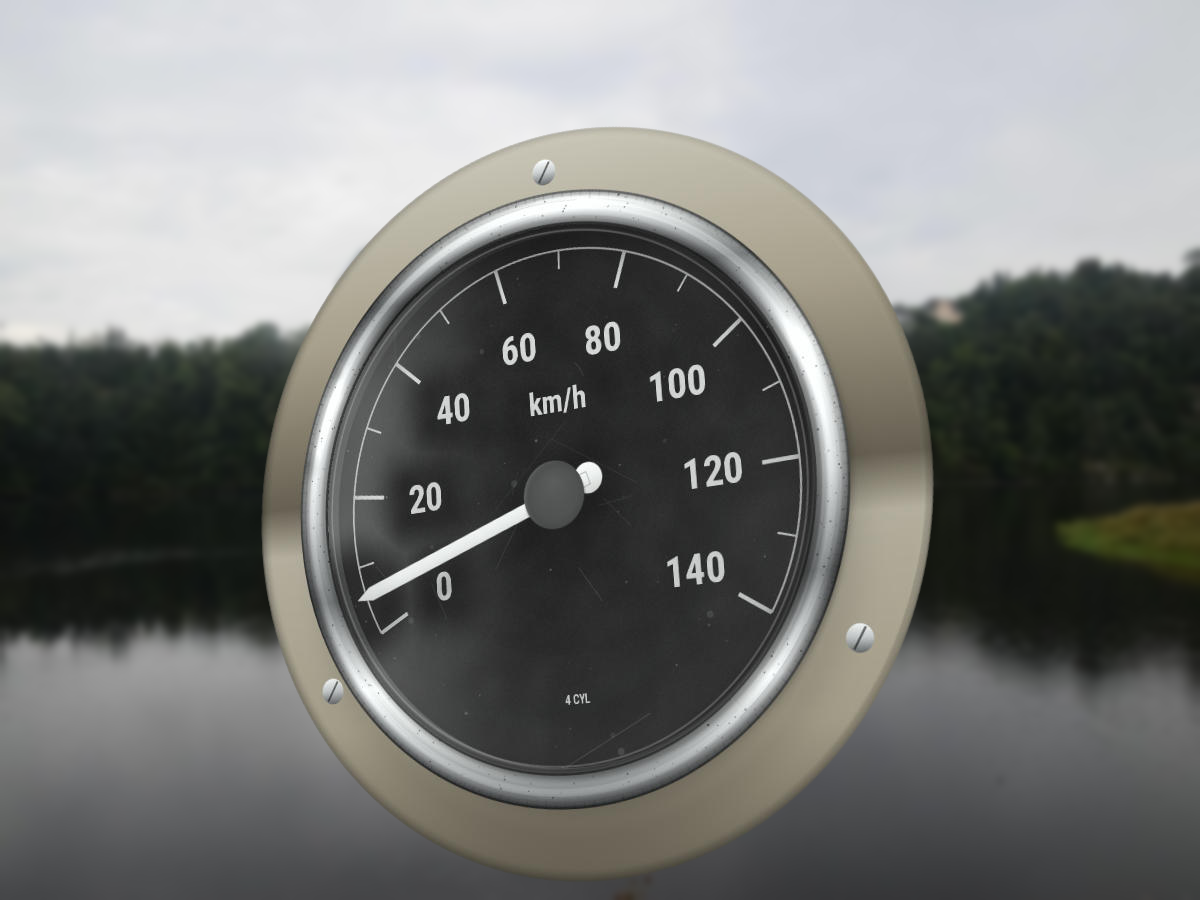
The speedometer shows 5 km/h
